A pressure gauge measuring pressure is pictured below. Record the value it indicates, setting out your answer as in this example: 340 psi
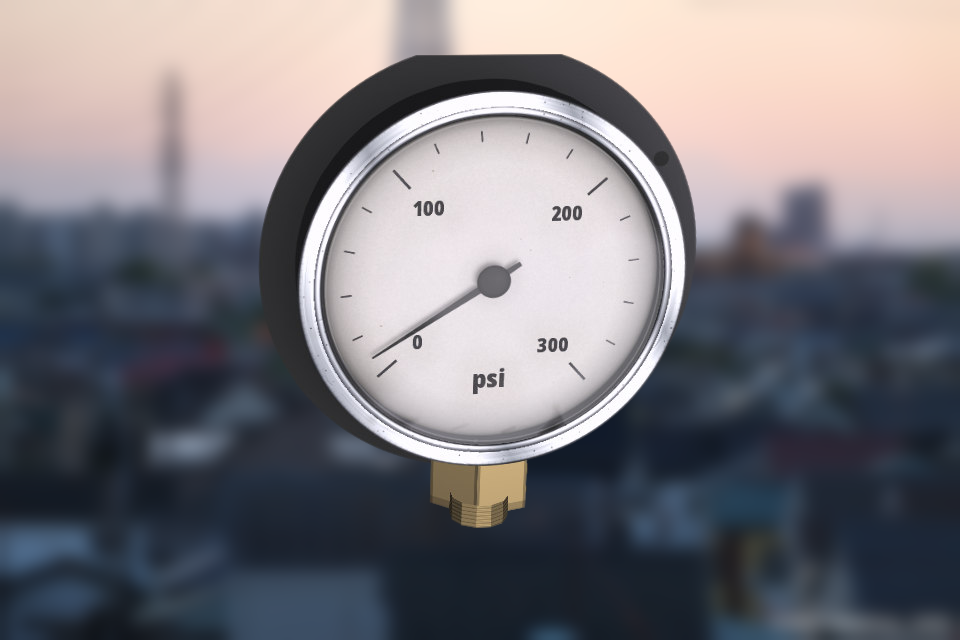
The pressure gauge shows 10 psi
